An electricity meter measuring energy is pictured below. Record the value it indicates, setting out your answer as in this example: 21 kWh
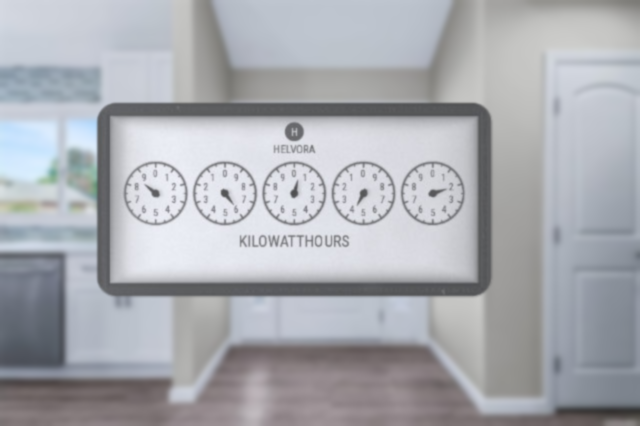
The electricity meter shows 86042 kWh
